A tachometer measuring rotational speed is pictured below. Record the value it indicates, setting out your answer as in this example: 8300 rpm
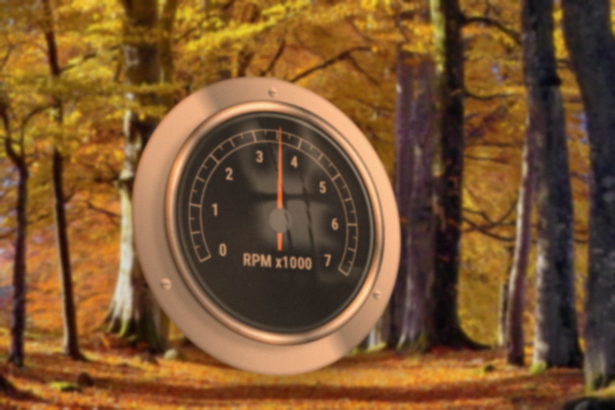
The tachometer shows 3500 rpm
